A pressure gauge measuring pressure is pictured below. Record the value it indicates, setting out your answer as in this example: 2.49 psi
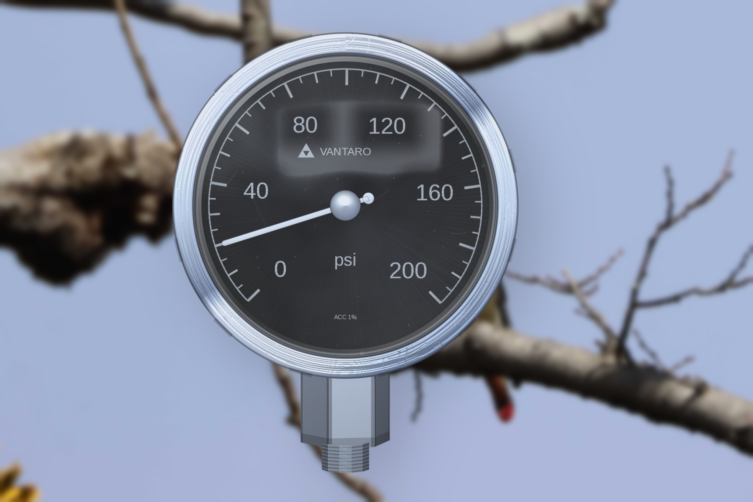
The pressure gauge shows 20 psi
